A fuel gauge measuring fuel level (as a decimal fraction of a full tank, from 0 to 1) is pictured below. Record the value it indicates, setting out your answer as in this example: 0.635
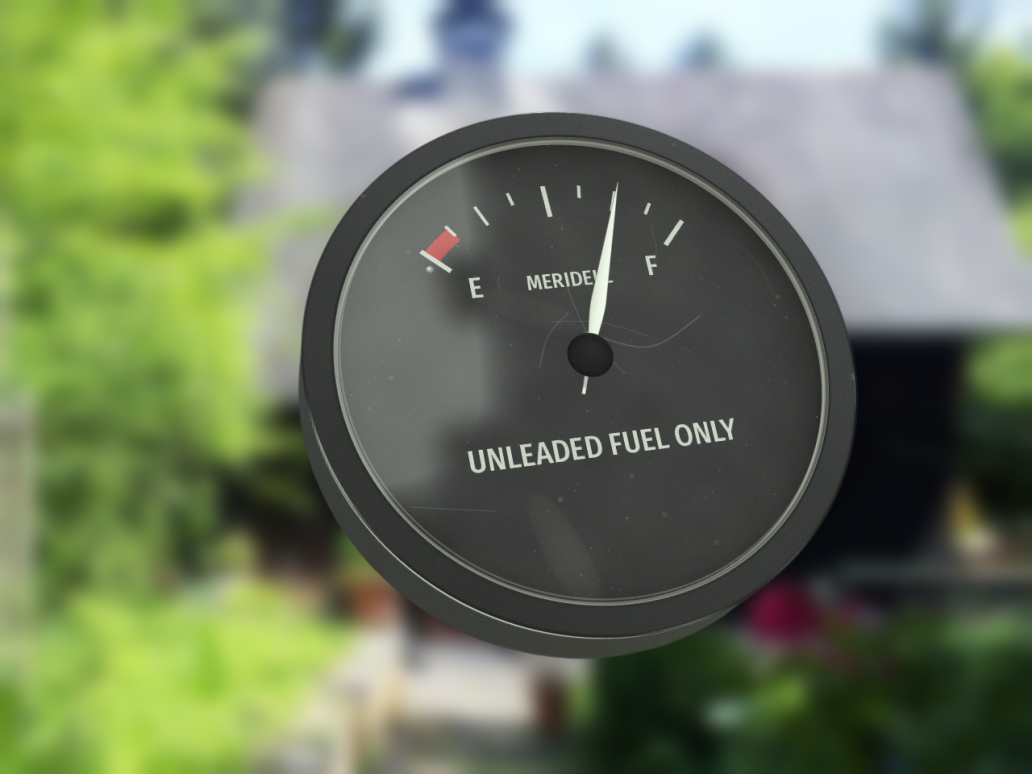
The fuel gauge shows 0.75
